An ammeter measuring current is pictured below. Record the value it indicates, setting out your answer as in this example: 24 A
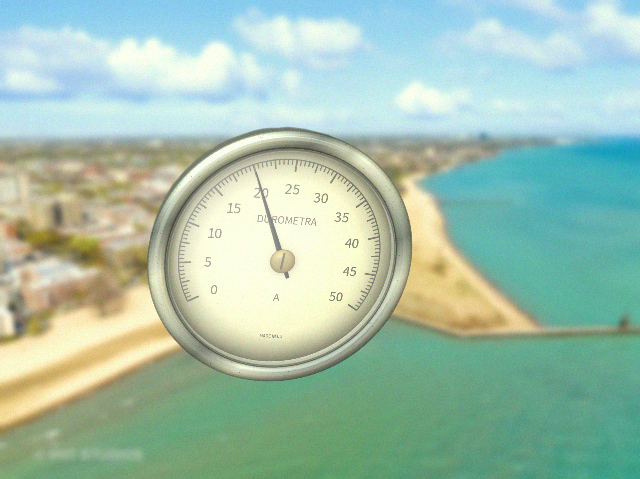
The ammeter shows 20 A
